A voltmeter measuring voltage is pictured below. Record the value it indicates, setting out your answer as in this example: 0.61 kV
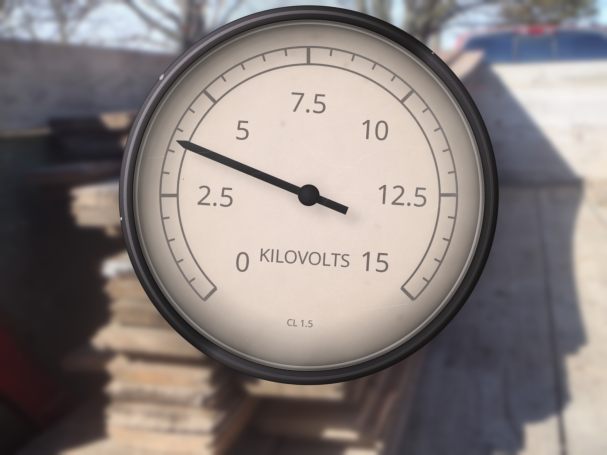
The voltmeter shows 3.75 kV
